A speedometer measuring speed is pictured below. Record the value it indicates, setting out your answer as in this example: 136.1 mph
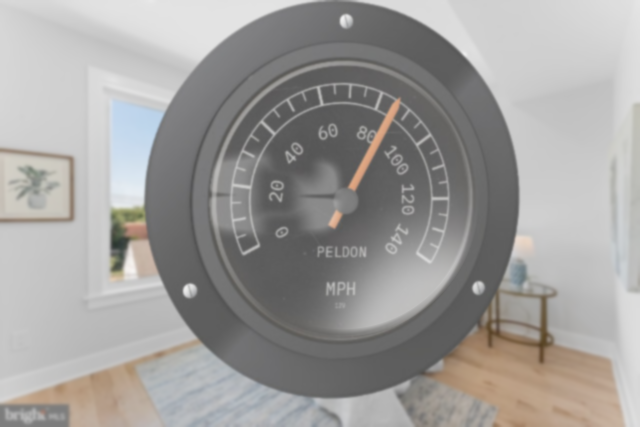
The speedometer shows 85 mph
